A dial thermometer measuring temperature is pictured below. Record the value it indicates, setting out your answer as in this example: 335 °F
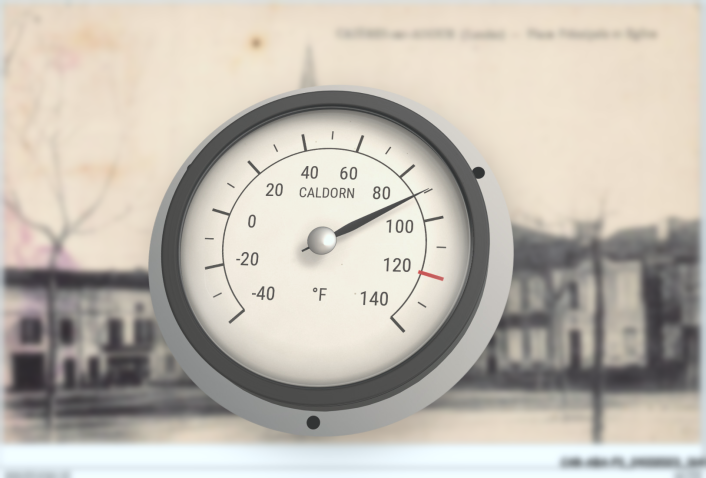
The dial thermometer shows 90 °F
